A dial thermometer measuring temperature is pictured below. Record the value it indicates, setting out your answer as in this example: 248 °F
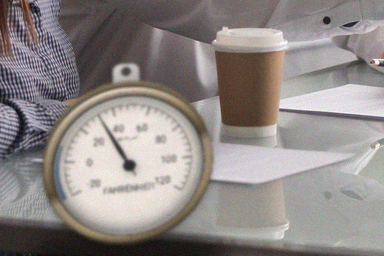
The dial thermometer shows 32 °F
